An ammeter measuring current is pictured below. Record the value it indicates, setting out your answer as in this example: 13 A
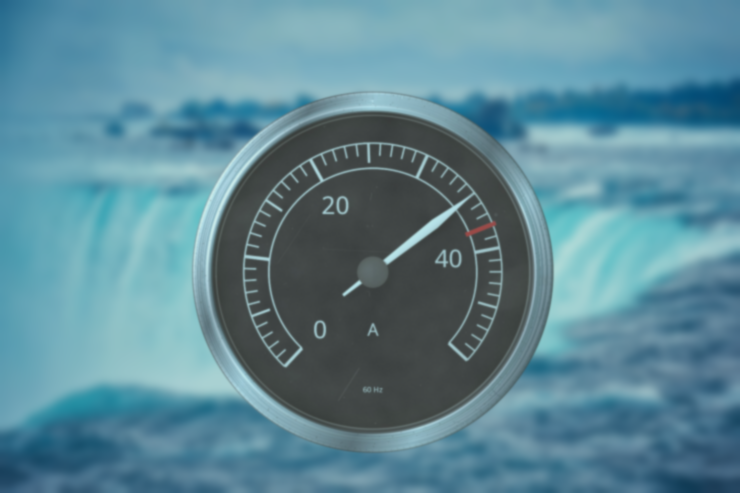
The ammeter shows 35 A
